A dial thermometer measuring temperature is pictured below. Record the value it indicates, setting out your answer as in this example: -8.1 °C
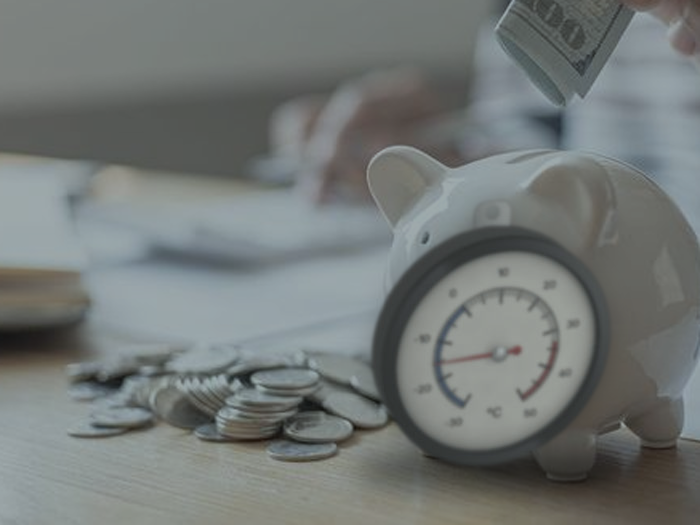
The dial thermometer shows -15 °C
